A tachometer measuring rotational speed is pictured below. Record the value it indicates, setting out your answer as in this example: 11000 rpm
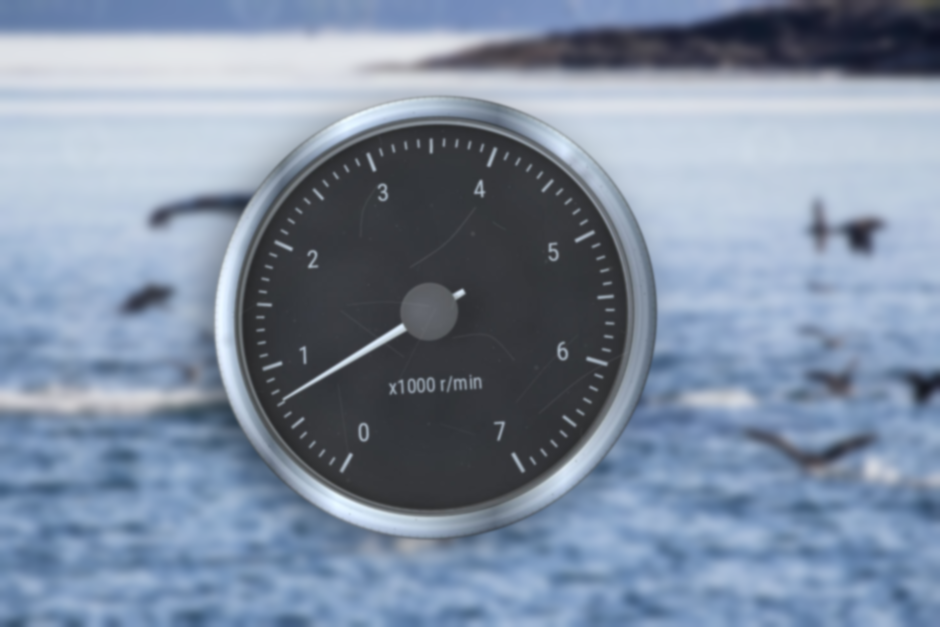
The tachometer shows 700 rpm
